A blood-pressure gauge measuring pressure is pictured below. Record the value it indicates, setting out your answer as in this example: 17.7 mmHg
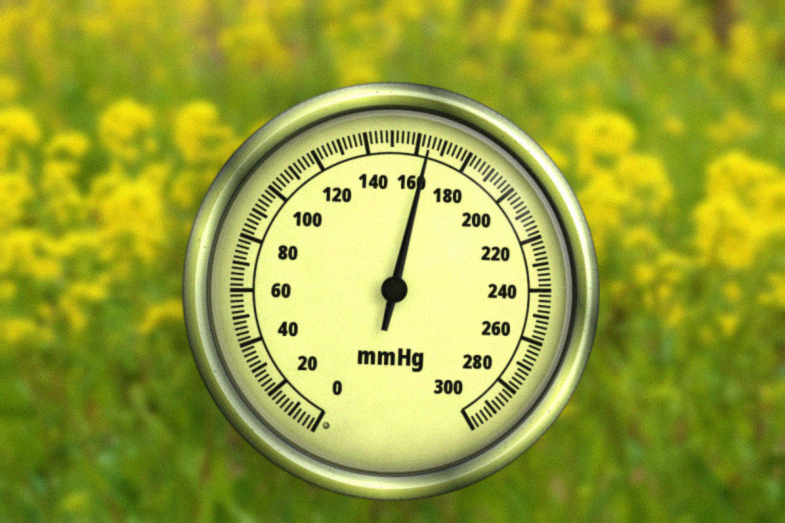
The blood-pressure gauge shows 164 mmHg
